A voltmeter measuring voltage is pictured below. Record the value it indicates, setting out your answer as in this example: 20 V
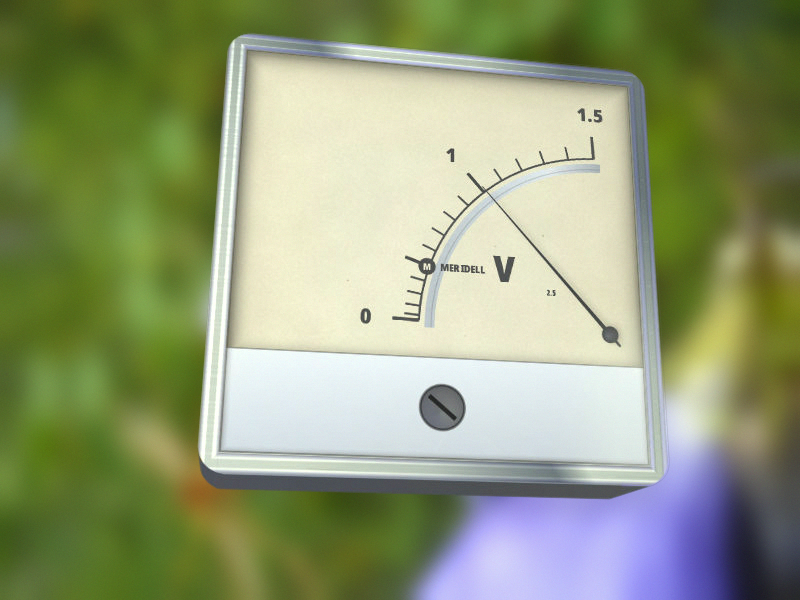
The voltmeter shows 1 V
